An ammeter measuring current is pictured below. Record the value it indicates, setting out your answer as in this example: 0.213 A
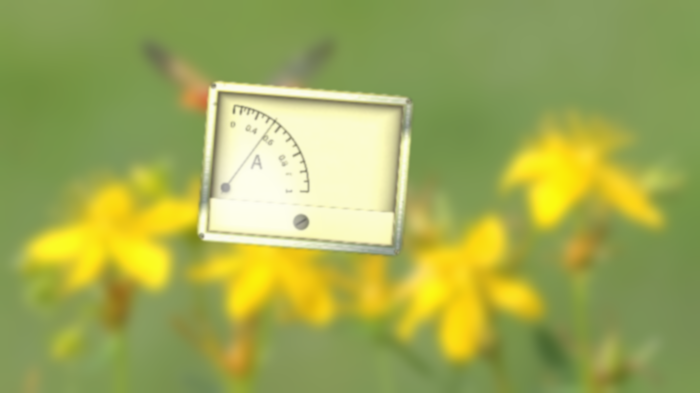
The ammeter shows 0.55 A
